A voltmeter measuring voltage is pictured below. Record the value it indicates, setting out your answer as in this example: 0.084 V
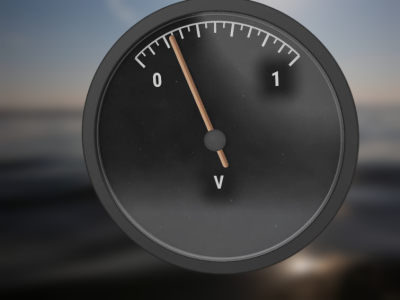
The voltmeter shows 0.25 V
